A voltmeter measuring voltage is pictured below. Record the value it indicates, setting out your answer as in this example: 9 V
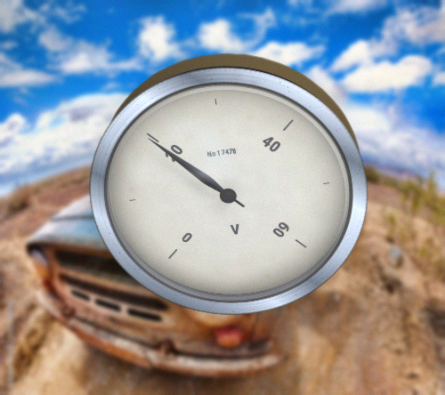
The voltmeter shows 20 V
